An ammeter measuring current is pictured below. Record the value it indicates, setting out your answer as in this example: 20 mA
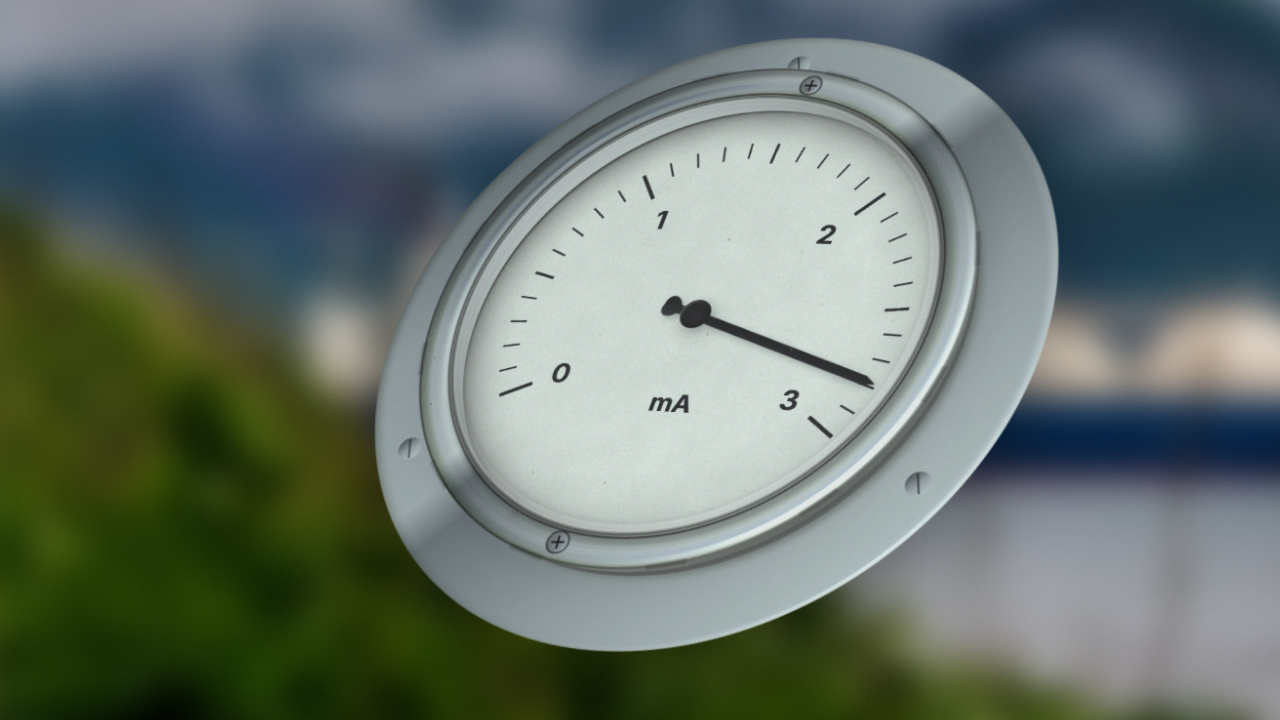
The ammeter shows 2.8 mA
